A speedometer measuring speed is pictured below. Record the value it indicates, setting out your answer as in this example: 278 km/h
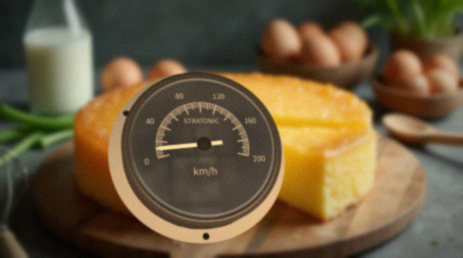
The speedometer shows 10 km/h
